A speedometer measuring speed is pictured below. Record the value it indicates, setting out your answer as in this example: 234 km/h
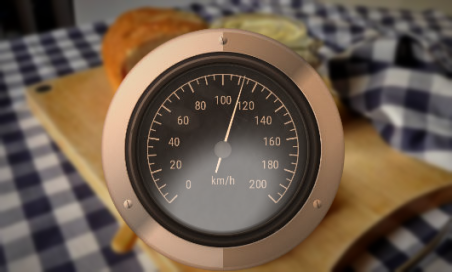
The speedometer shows 112.5 km/h
